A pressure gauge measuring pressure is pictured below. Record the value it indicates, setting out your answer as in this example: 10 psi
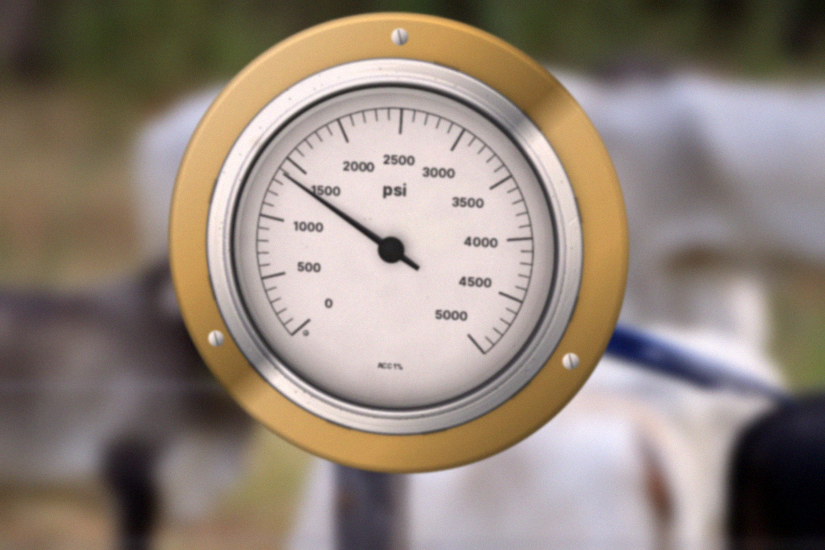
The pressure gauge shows 1400 psi
